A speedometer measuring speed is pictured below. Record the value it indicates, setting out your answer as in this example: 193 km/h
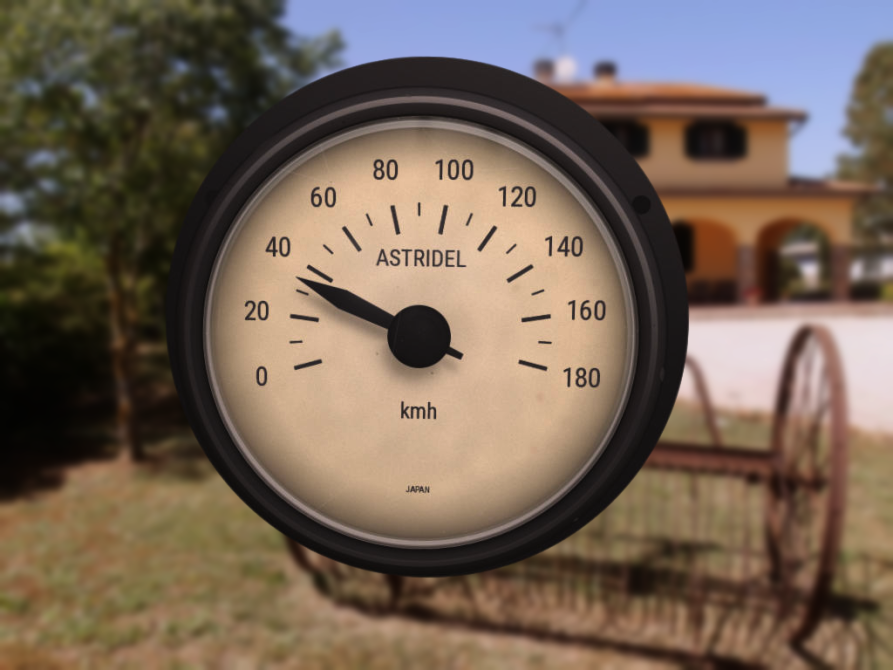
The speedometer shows 35 km/h
